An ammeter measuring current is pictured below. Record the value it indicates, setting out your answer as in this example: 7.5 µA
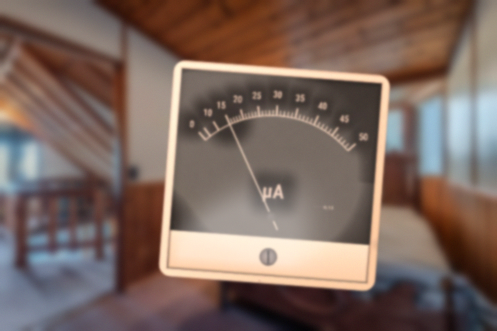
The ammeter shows 15 µA
